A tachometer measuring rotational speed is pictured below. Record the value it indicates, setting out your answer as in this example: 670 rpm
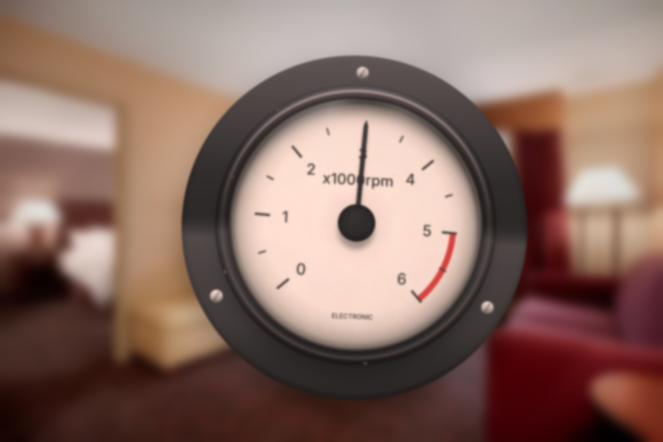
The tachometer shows 3000 rpm
